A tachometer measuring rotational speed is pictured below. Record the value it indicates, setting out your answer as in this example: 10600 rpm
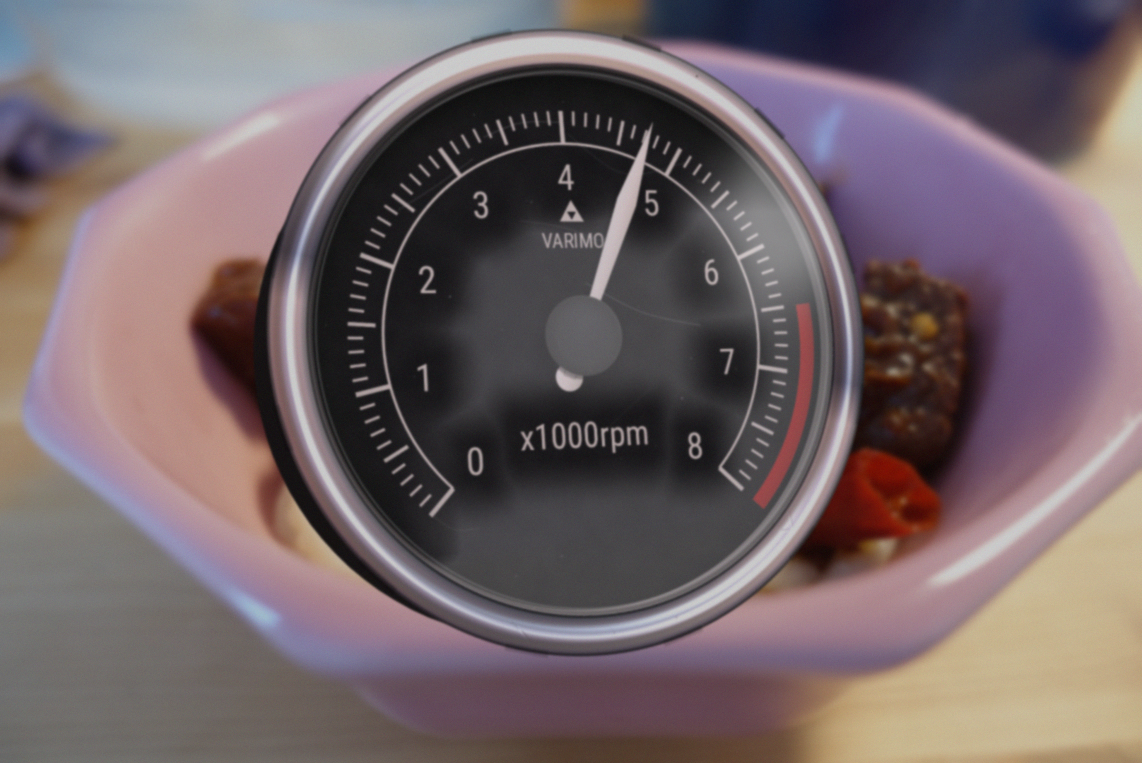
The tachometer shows 4700 rpm
